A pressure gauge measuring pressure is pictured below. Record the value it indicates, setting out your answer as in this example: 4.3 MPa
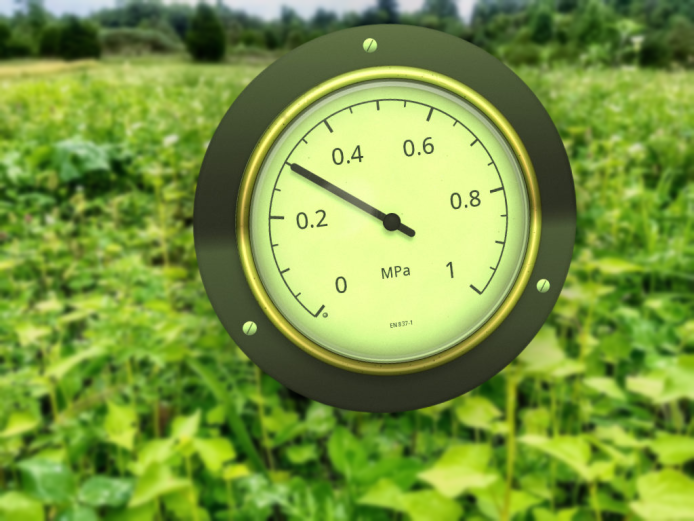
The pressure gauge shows 0.3 MPa
